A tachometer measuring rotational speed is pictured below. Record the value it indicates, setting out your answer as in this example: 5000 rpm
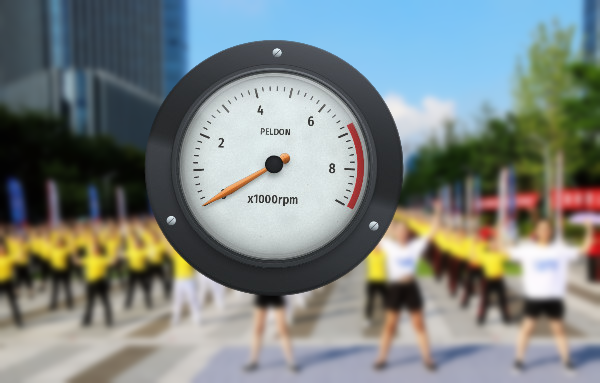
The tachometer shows 0 rpm
